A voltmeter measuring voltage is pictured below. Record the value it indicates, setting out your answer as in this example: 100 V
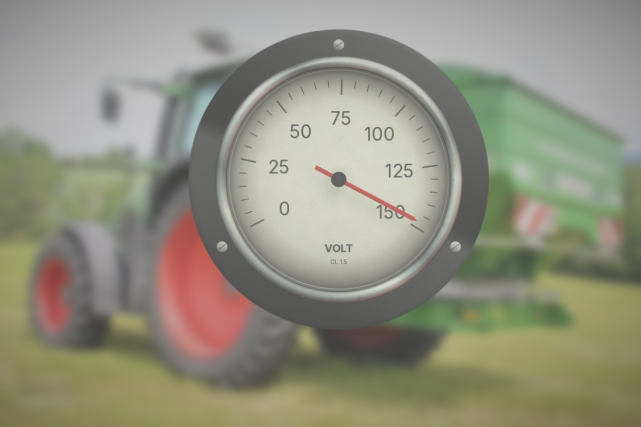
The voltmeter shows 147.5 V
